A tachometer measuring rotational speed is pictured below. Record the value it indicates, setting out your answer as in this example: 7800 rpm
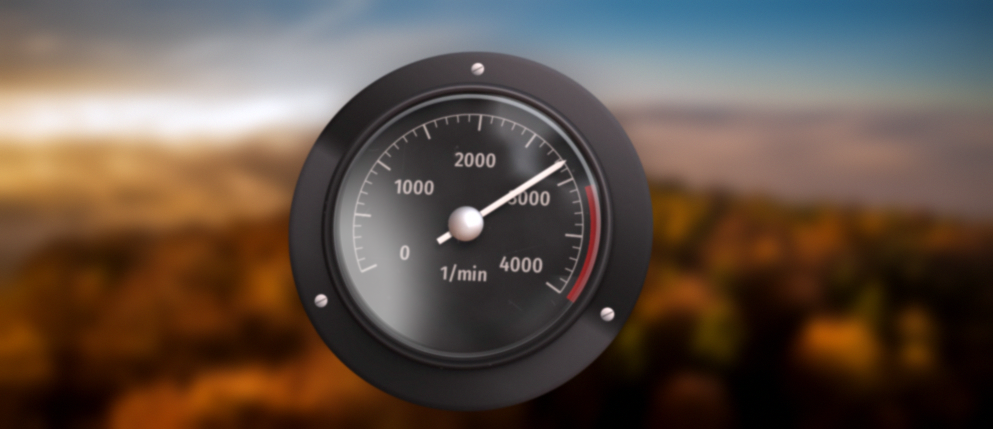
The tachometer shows 2850 rpm
